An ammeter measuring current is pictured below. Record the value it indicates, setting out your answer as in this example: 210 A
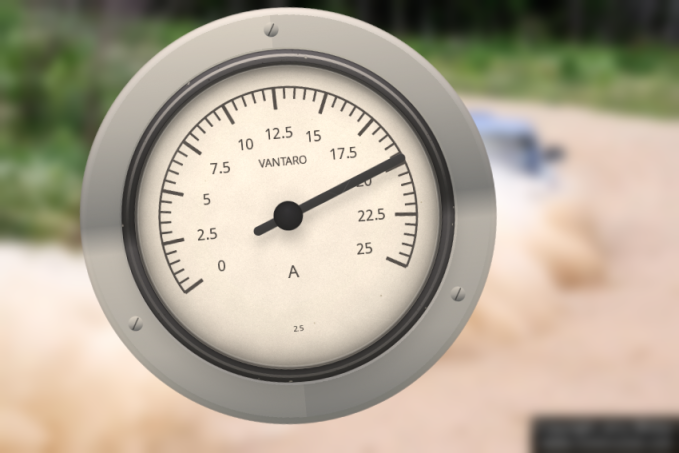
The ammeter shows 19.75 A
